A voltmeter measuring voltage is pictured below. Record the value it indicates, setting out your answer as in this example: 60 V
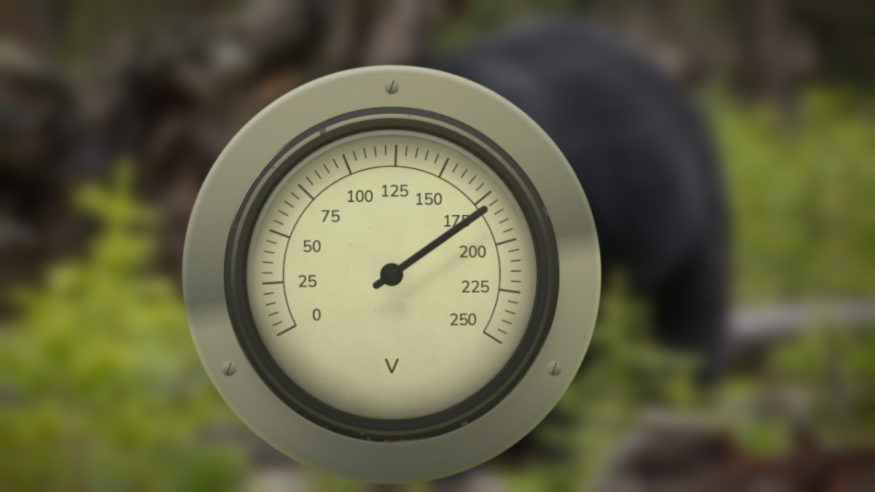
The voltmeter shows 180 V
